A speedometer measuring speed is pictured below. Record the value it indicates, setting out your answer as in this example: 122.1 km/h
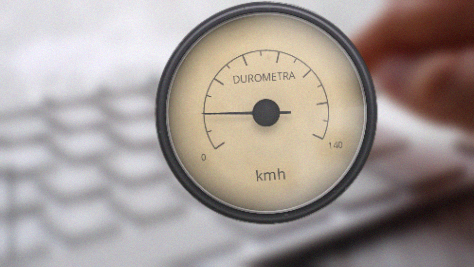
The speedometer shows 20 km/h
